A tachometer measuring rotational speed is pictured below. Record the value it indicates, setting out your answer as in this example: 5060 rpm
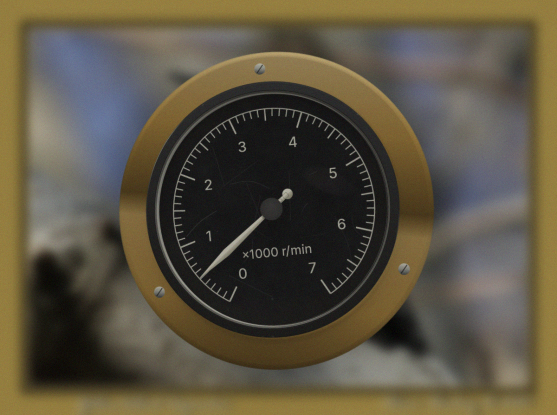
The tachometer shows 500 rpm
